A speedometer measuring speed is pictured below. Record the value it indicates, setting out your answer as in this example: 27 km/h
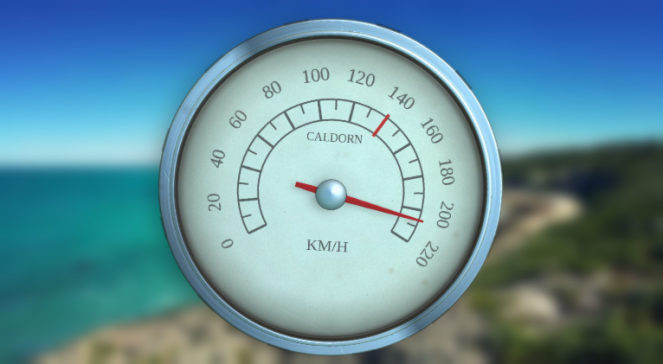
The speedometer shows 205 km/h
